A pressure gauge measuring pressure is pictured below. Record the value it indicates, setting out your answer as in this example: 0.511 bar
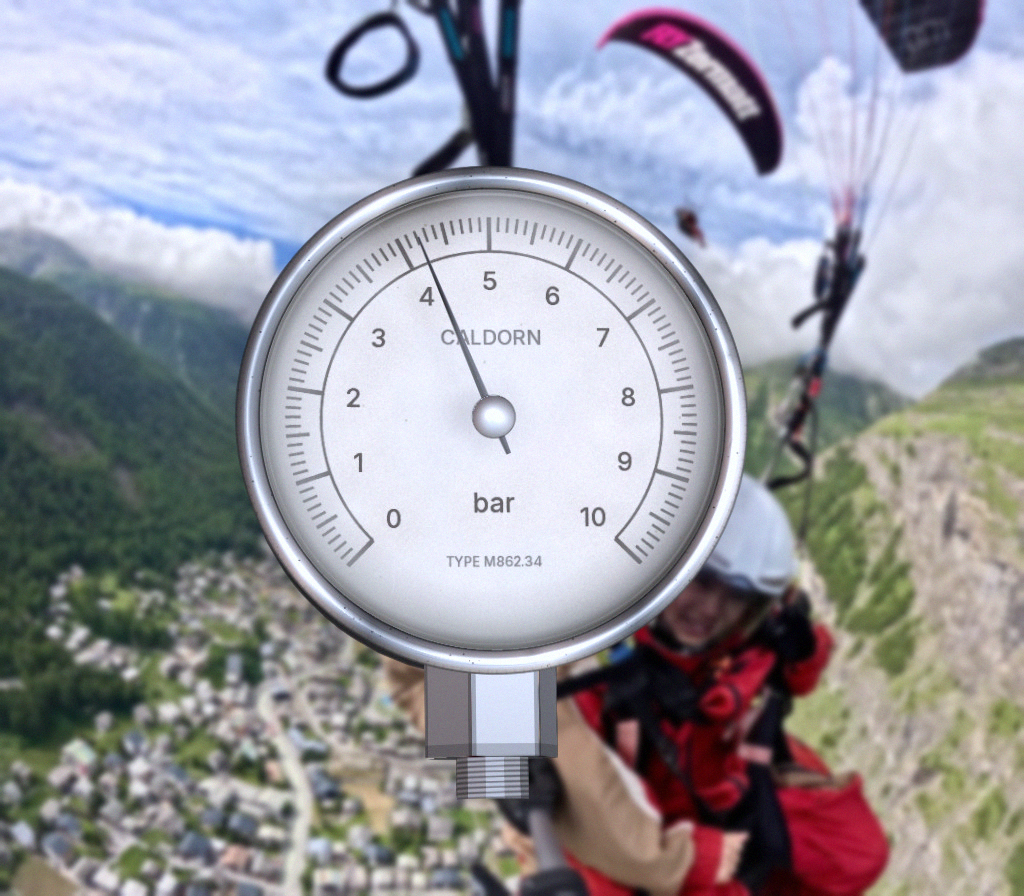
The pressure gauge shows 4.2 bar
